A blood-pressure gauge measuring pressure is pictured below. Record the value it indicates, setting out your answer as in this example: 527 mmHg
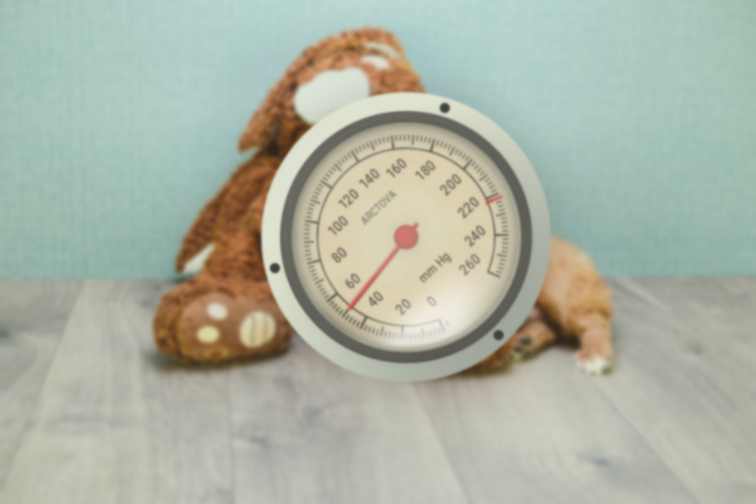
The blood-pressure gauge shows 50 mmHg
